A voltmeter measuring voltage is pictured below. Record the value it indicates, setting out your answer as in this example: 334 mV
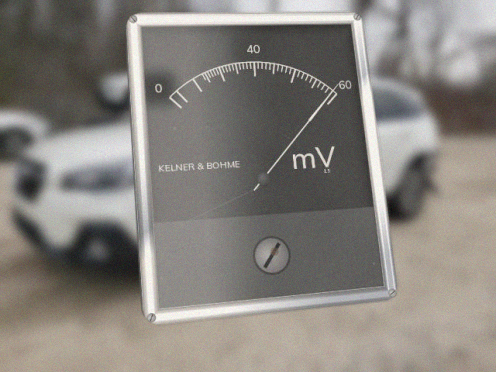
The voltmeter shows 59 mV
